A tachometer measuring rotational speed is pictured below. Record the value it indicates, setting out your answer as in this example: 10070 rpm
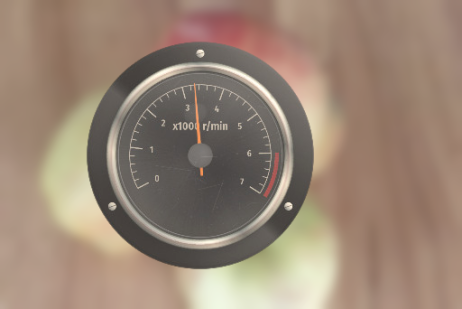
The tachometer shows 3300 rpm
